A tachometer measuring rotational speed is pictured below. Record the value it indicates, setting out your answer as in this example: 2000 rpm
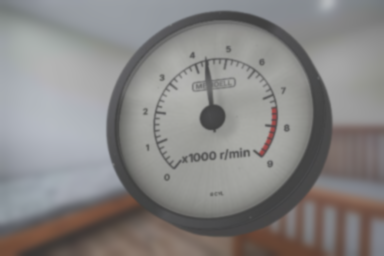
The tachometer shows 4400 rpm
